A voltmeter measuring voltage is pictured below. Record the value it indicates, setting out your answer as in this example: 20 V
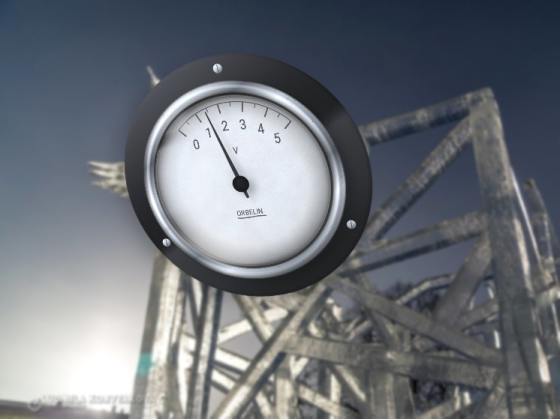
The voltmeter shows 1.5 V
